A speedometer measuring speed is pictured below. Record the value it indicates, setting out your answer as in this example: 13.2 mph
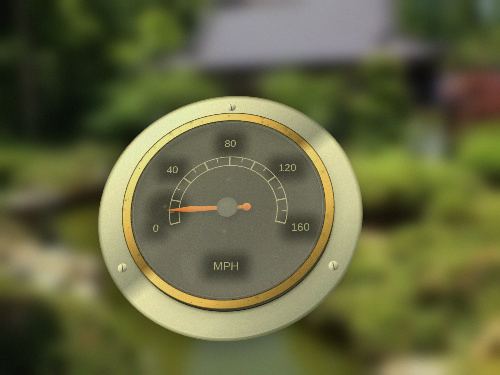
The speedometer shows 10 mph
